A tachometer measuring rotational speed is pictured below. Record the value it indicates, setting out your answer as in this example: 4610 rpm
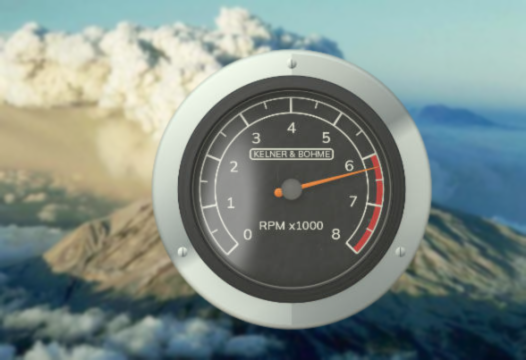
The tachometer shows 6250 rpm
